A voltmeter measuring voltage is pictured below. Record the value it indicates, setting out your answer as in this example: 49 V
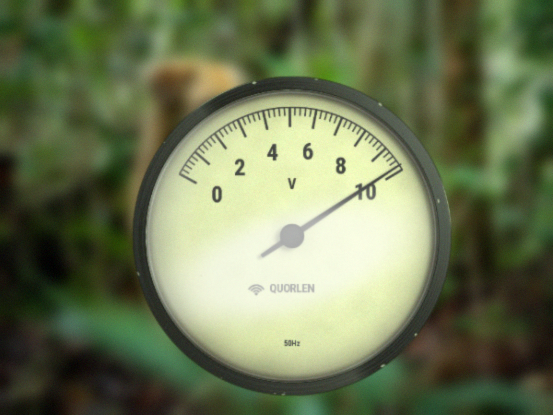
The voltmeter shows 9.8 V
